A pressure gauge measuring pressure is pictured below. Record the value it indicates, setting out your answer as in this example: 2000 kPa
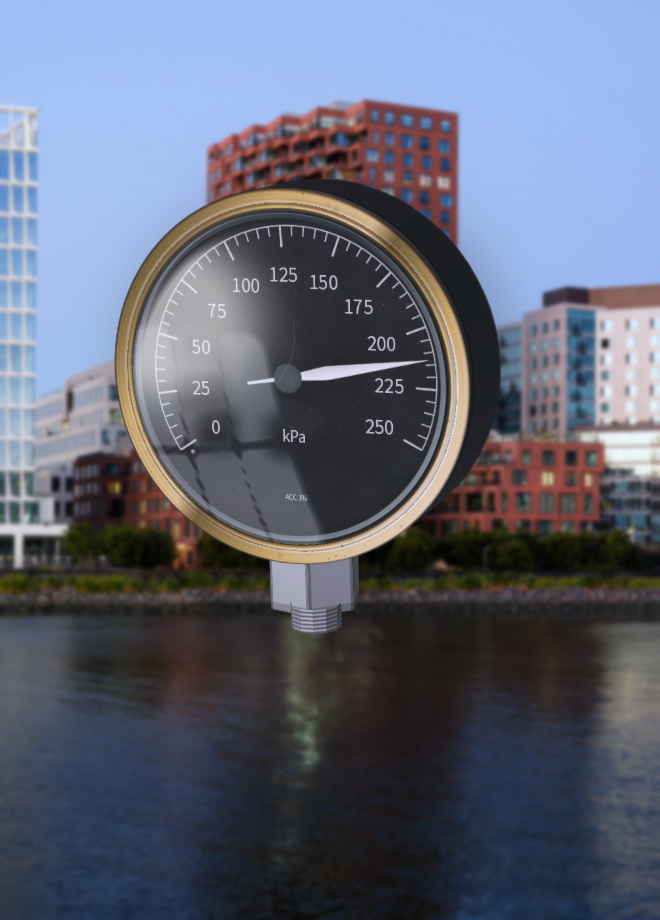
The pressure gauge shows 212.5 kPa
